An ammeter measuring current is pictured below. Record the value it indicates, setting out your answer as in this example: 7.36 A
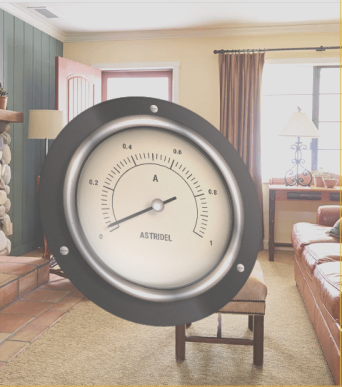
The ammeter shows 0.02 A
